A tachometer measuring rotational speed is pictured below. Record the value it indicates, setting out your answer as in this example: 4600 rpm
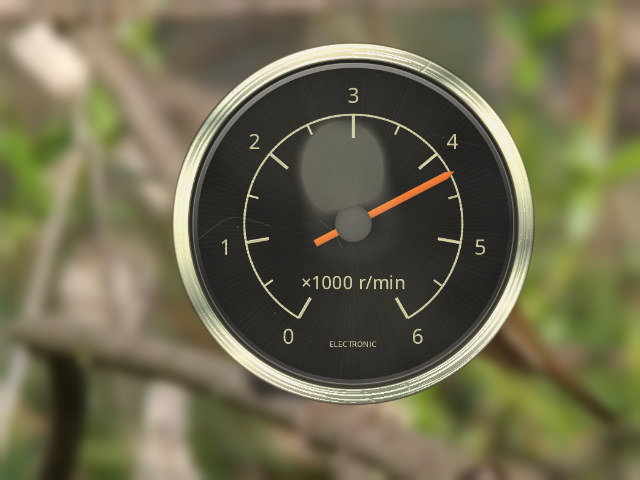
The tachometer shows 4250 rpm
